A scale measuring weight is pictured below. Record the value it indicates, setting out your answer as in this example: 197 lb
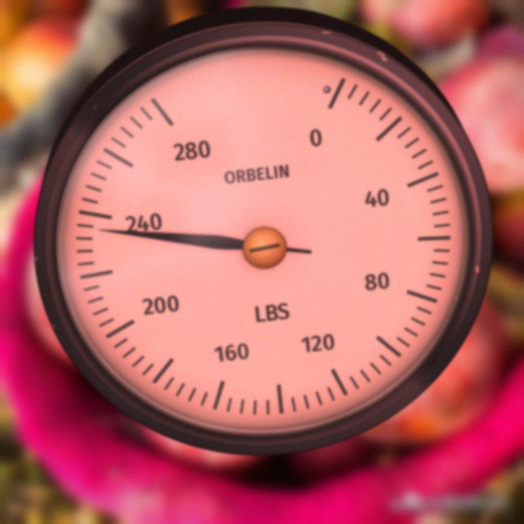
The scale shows 236 lb
